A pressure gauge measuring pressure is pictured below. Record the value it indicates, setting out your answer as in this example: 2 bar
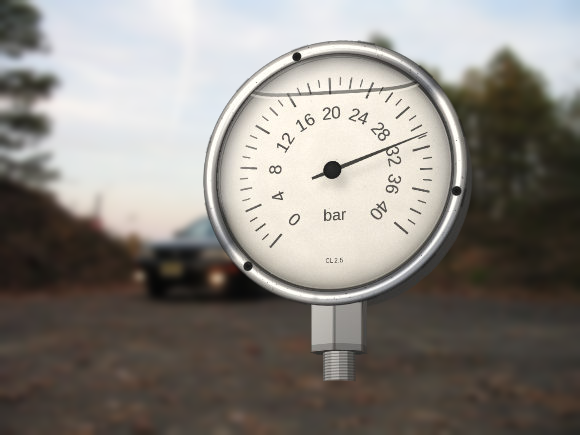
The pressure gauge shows 31 bar
